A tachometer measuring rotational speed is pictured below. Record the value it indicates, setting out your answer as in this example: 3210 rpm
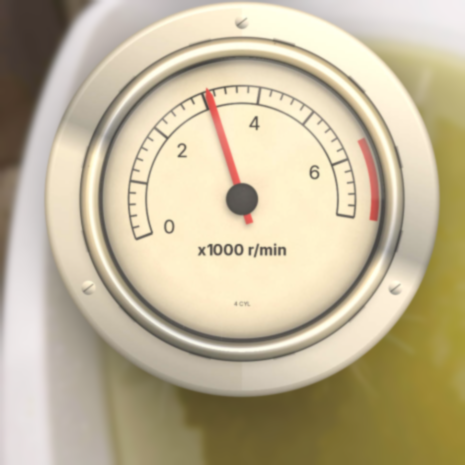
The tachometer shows 3100 rpm
